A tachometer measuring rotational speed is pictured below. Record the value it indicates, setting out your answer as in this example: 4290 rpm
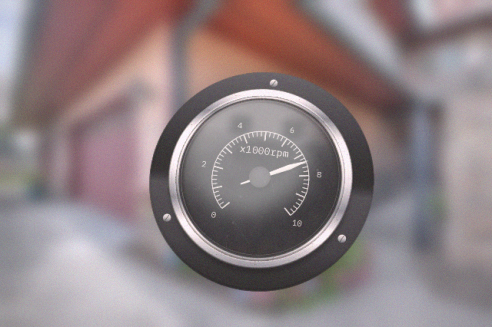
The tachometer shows 7400 rpm
